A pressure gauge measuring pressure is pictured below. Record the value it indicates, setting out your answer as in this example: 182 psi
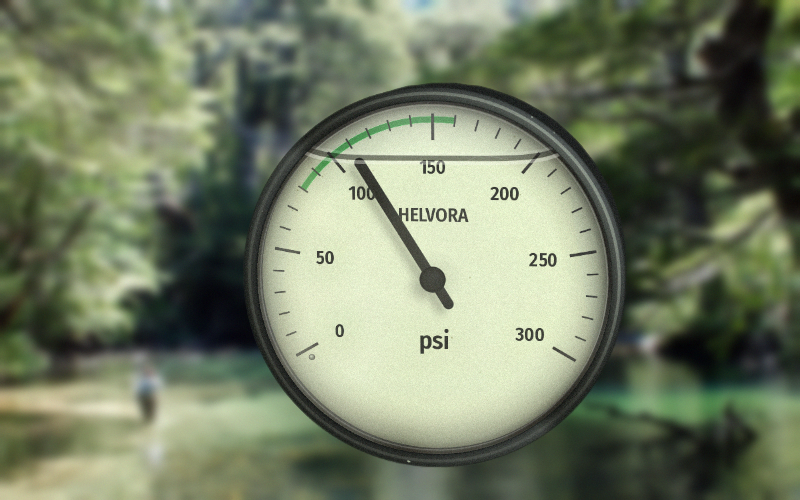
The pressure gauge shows 110 psi
